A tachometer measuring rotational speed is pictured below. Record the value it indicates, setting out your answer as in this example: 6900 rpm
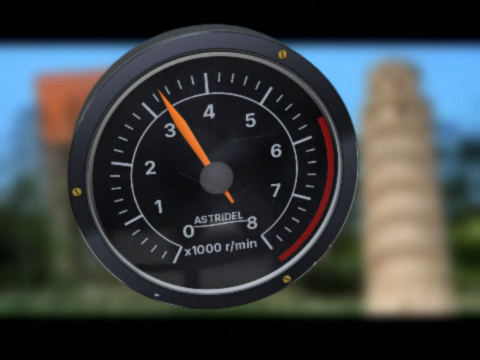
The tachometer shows 3300 rpm
